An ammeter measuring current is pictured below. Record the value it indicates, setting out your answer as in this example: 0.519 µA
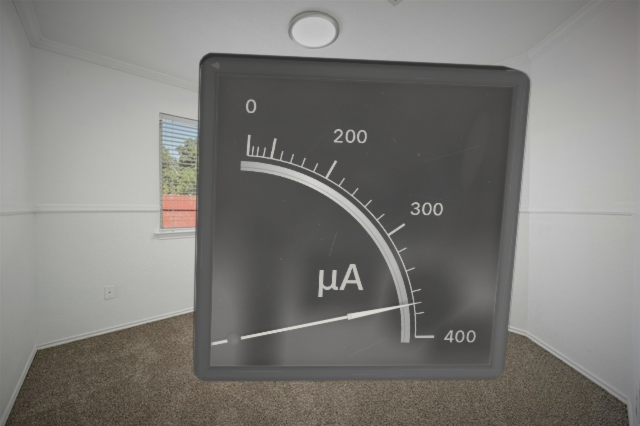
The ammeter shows 370 µA
